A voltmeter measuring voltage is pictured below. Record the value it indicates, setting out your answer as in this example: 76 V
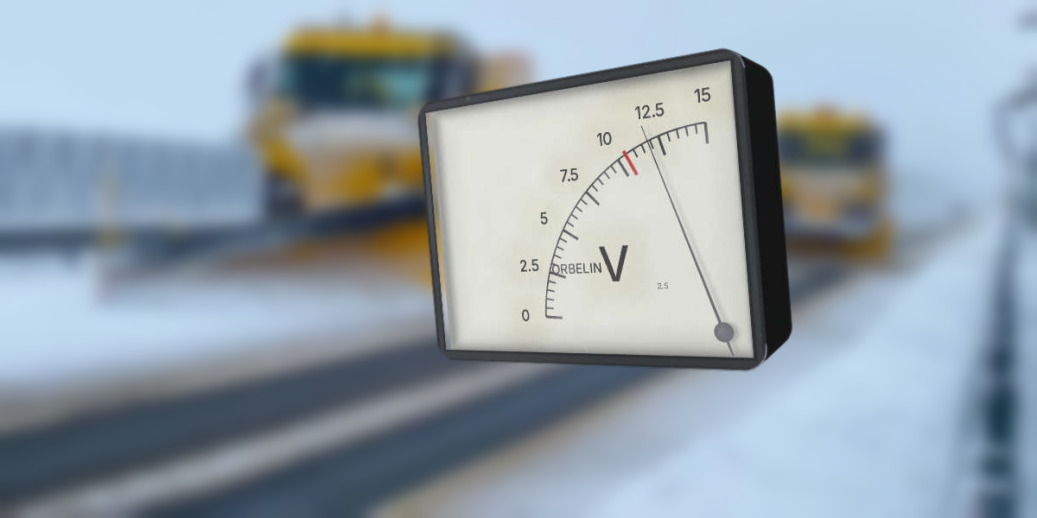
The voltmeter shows 12 V
